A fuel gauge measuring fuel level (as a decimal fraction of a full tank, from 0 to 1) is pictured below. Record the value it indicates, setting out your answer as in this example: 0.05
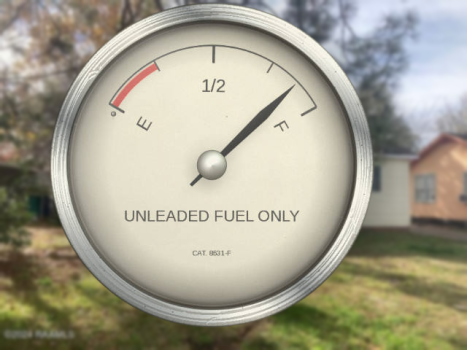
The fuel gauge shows 0.875
